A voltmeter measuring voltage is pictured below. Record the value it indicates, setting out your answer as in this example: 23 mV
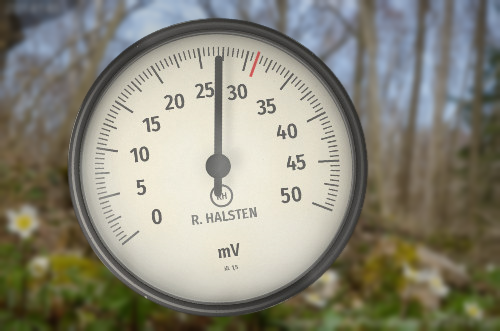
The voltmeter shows 27 mV
